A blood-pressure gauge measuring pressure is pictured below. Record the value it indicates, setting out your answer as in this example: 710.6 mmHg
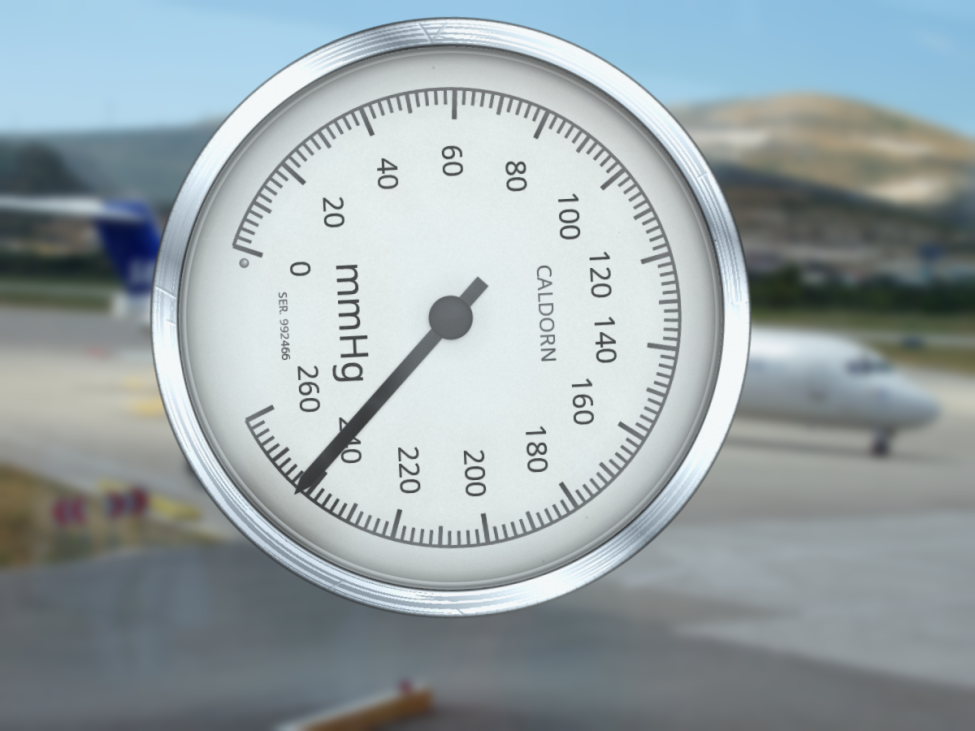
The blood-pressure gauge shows 242 mmHg
